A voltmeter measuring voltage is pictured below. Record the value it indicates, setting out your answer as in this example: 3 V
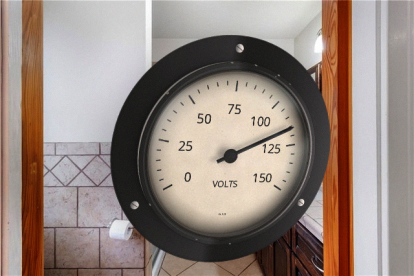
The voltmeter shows 115 V
